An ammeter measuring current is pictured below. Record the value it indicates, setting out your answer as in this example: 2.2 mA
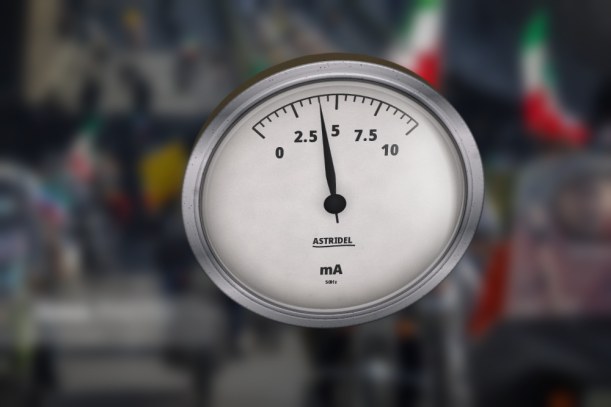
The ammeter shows 4 mA
